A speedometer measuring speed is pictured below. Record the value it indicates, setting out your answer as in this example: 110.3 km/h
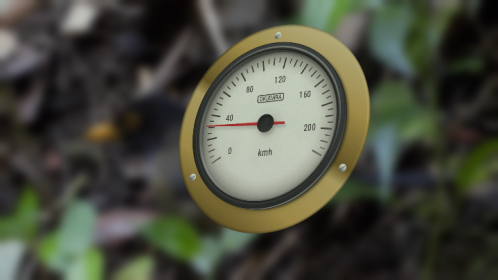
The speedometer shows 30 km/h
